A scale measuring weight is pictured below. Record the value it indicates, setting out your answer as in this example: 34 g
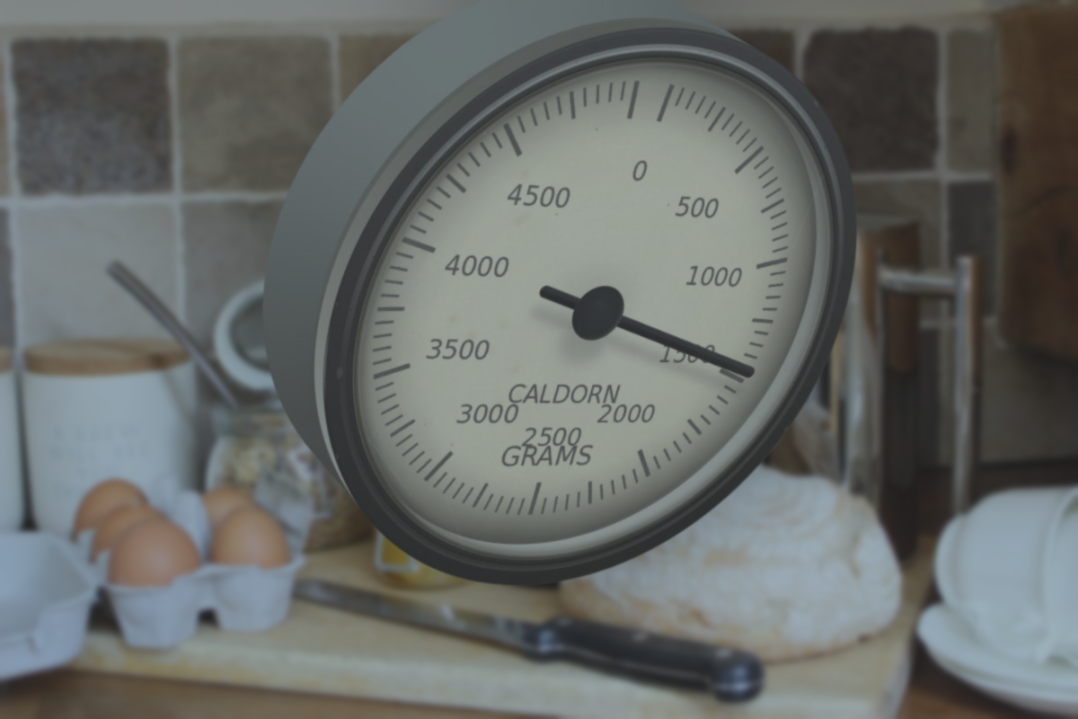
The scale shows 1450 g
